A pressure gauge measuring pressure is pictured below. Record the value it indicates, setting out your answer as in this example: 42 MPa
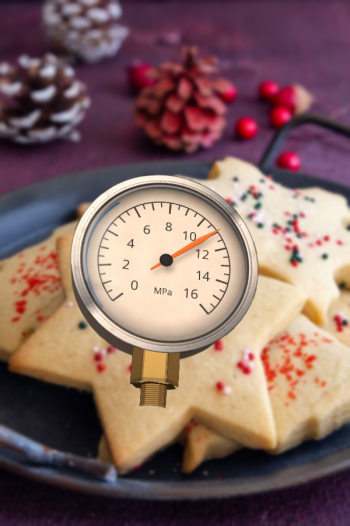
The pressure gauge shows 11 MPa
